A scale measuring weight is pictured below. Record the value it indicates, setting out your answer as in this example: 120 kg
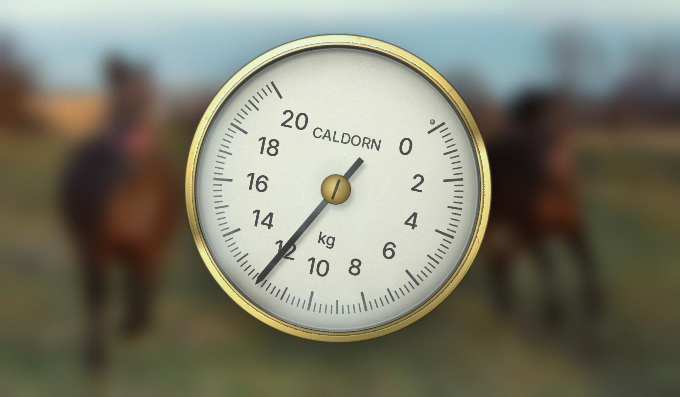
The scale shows 12 kg
